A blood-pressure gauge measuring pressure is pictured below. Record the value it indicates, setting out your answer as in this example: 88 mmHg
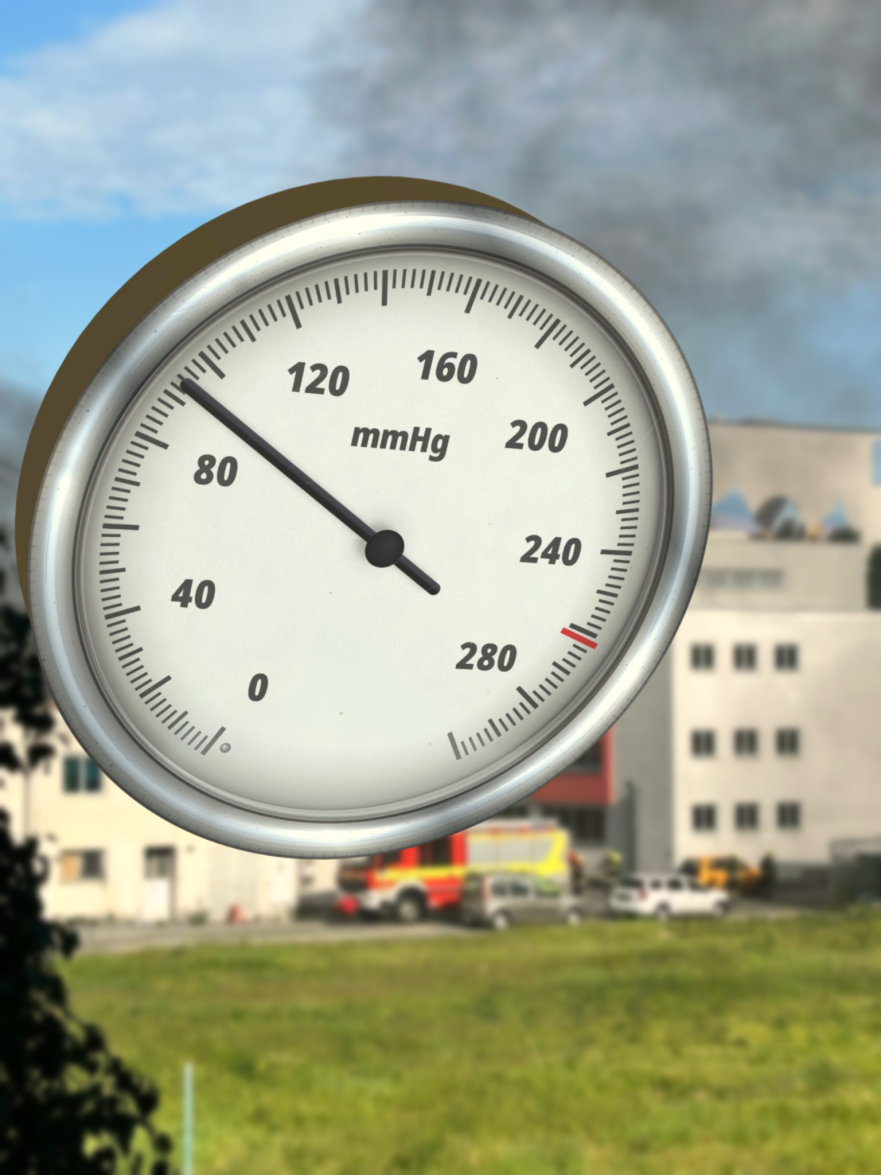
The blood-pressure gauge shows 94 mmHg
